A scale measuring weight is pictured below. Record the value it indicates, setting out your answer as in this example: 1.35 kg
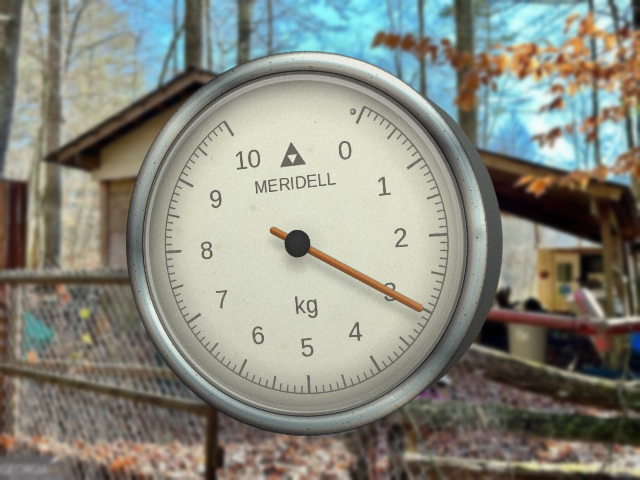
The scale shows 3 kg
